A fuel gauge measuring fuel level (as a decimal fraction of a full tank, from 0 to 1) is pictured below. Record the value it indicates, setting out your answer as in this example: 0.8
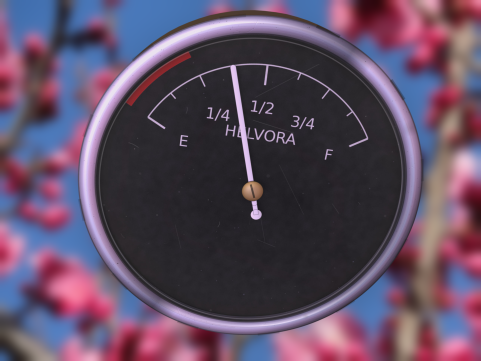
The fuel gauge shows 0.375
